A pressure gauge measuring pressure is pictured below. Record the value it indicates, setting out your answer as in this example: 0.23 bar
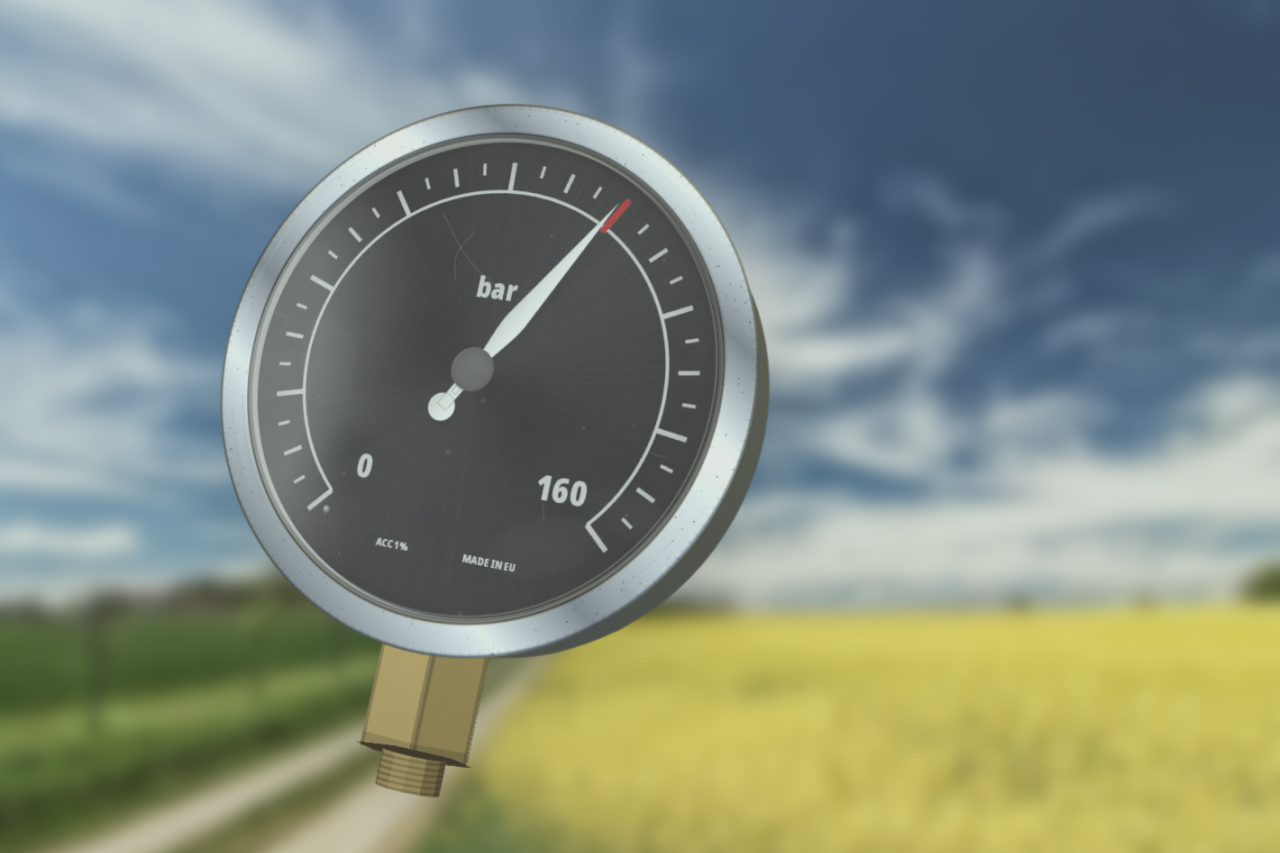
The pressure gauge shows 100 bar
